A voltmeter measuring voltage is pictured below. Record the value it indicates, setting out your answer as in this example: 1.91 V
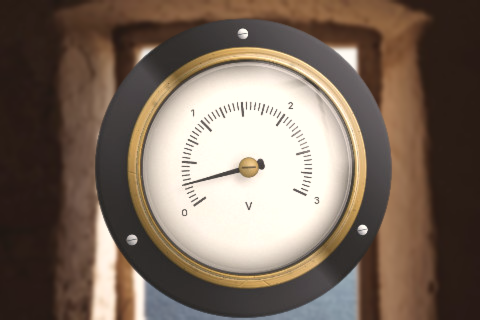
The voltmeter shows 0.25 V
